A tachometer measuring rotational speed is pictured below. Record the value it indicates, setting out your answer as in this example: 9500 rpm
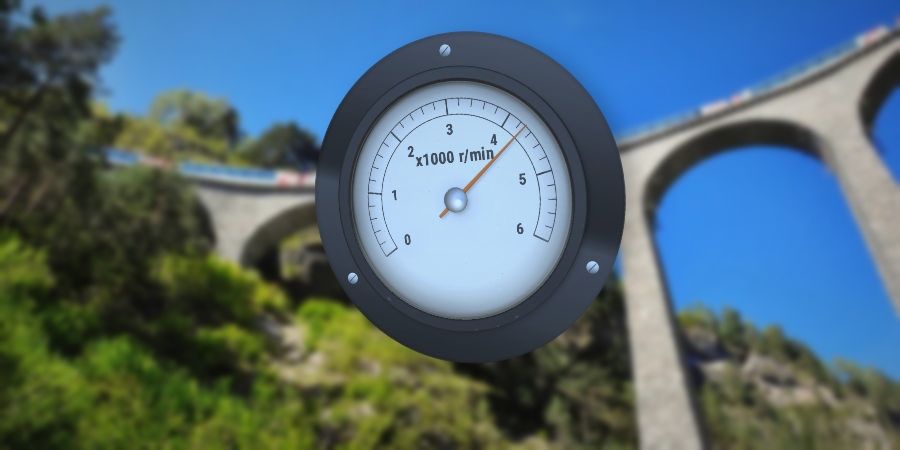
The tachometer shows 4300 rpm
